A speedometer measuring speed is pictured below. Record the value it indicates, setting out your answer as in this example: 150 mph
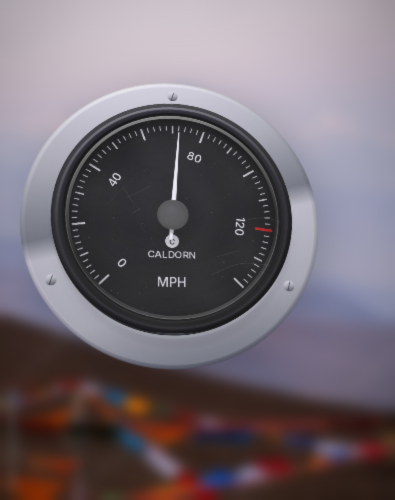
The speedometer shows 72 mph
